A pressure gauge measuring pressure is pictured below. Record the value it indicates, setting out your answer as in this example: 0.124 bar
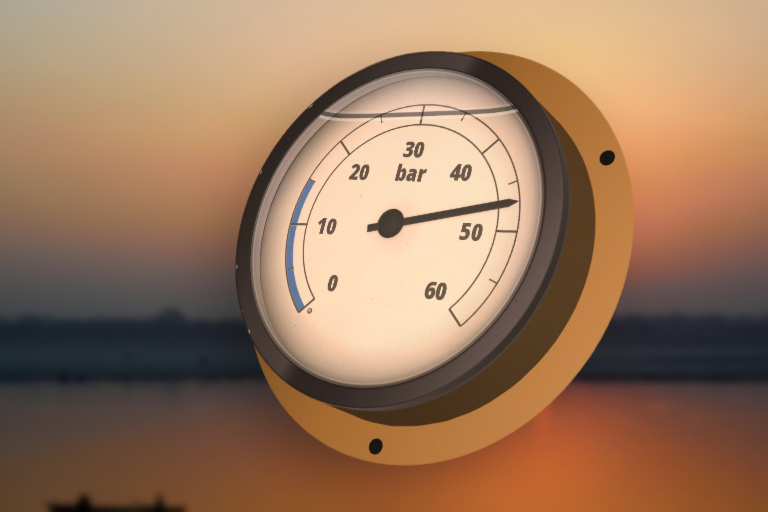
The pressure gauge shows 47.5 bar
